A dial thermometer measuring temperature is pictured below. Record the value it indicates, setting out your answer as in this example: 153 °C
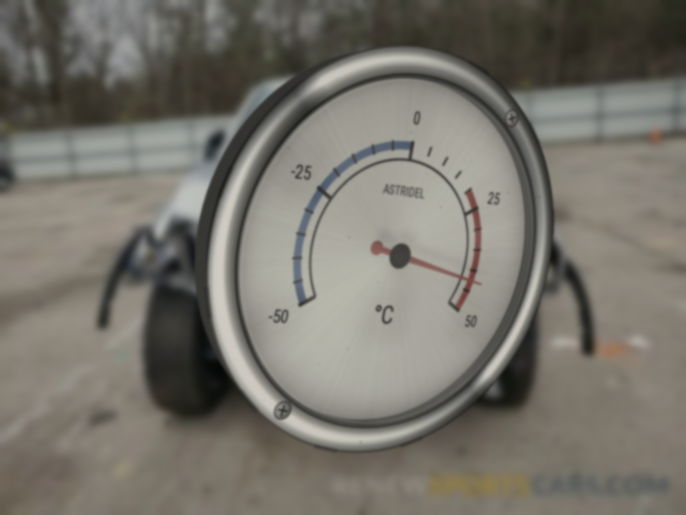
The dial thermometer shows 42.5 °C
